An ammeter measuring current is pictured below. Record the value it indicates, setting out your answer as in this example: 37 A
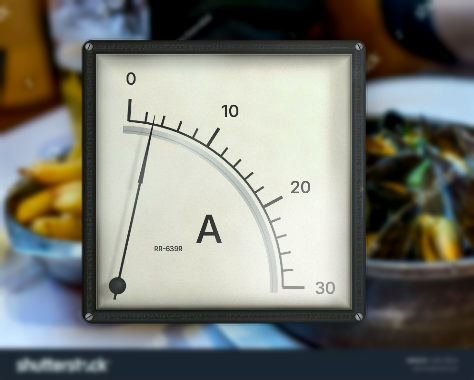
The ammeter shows 3 A
